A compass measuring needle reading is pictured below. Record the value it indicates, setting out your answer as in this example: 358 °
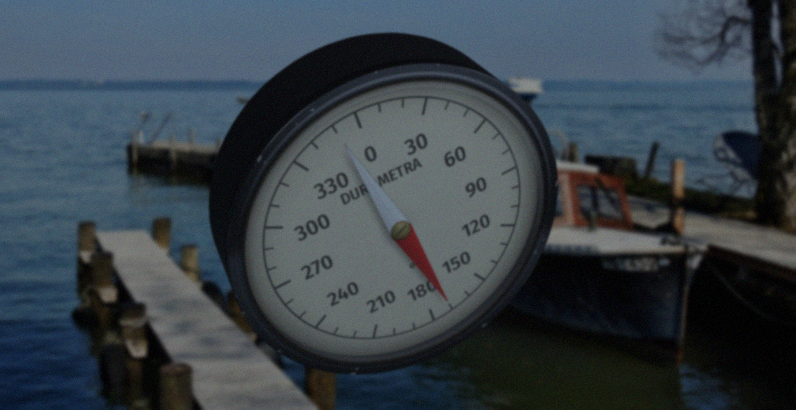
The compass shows 170 °
